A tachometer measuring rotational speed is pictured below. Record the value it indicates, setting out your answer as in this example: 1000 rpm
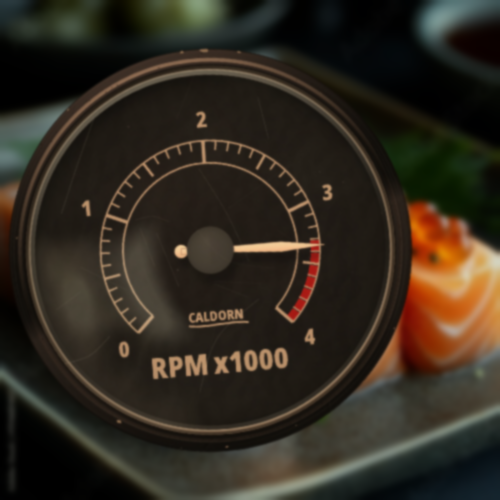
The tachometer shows 3350 rpm
